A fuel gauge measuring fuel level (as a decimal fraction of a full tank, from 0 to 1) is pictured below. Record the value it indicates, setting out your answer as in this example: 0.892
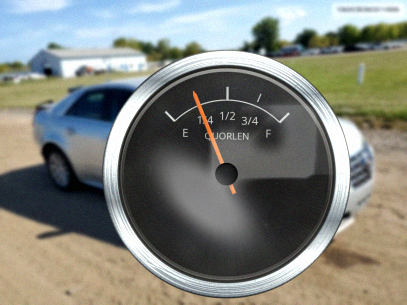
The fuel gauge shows 0.25
